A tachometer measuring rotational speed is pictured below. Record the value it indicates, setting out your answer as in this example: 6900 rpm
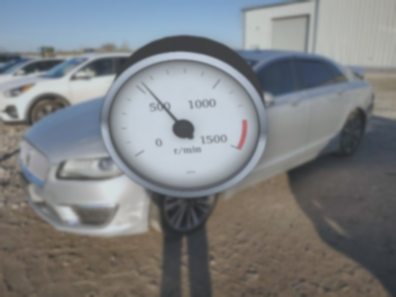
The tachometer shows 550 rpm
